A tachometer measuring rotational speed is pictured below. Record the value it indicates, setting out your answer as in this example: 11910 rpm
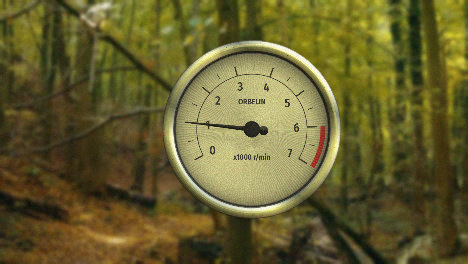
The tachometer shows 1000 rpm
